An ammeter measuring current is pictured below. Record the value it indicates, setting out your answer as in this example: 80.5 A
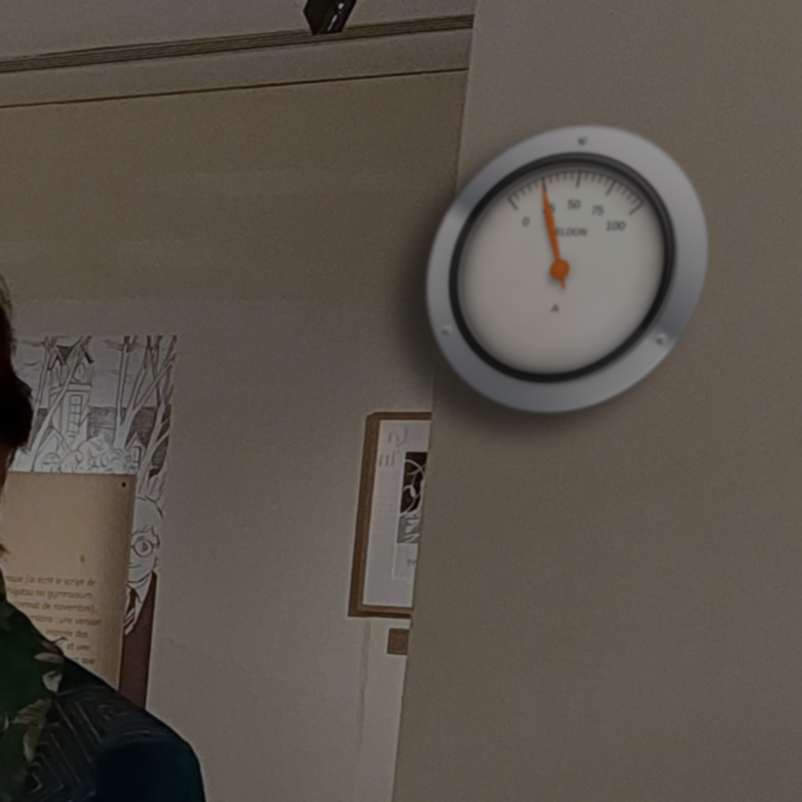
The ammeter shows 25 A
